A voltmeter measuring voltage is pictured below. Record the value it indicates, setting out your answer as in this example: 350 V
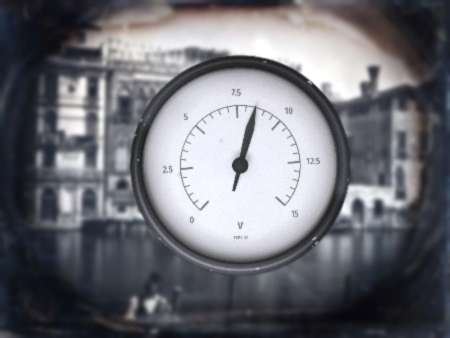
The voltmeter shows 8.5 V
